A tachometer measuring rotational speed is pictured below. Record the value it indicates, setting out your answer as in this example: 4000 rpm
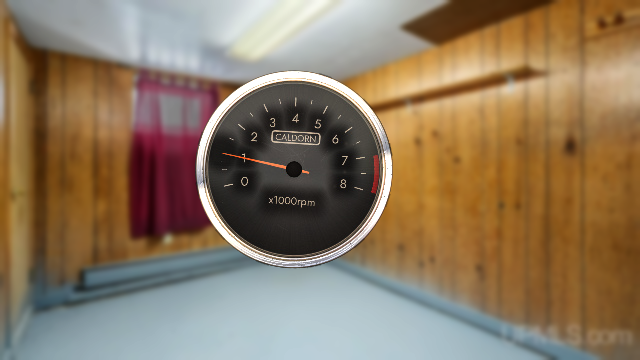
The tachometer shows 1000 rpm
